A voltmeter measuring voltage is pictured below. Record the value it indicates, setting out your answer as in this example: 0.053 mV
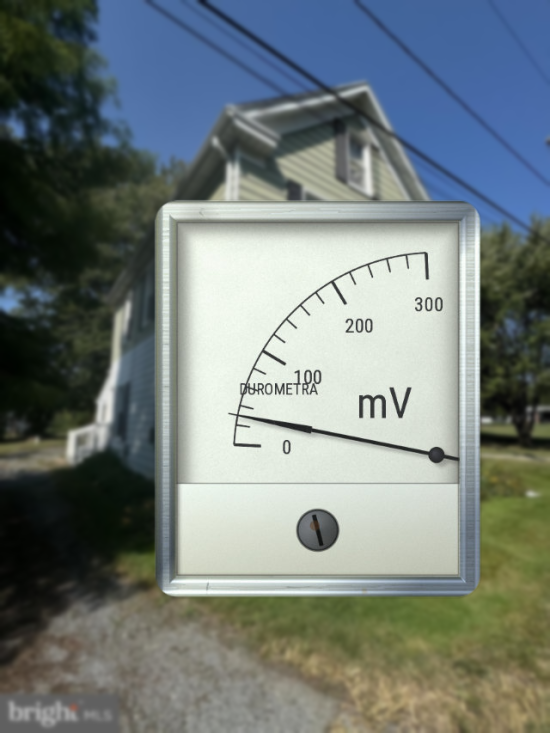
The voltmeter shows 30 mV
